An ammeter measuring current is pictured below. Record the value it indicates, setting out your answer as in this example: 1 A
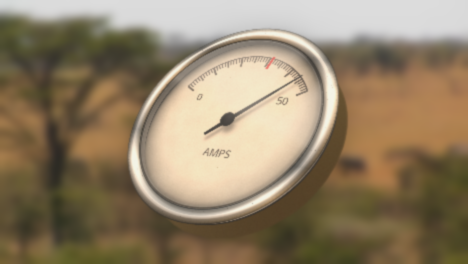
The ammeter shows 45 A
